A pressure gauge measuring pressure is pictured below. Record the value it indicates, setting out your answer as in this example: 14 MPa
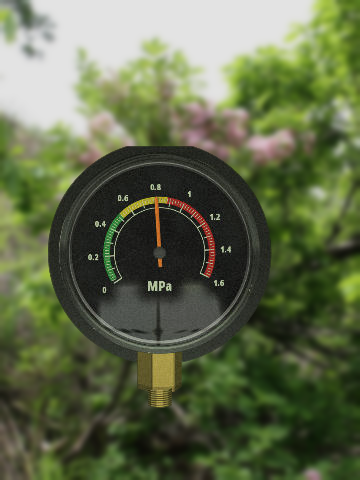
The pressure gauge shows 0.8 MPa
